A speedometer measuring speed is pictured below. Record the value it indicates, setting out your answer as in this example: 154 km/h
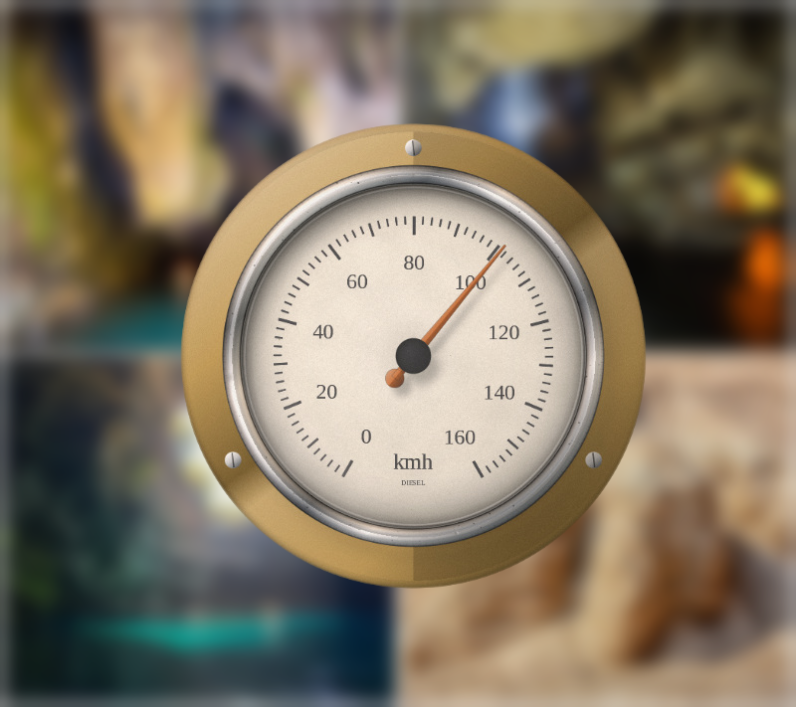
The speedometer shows 101 km/h
